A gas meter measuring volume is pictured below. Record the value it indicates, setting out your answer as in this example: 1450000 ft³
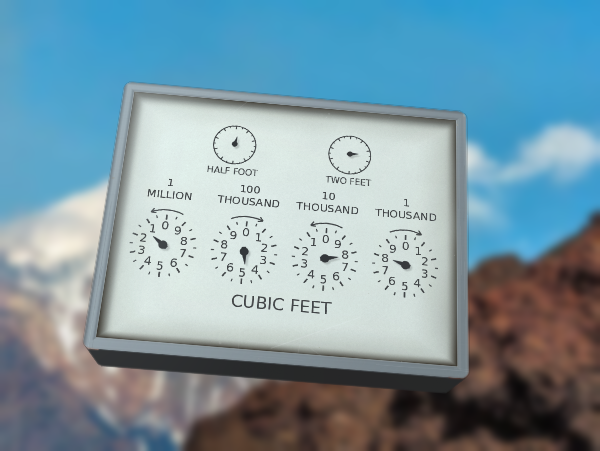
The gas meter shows 147800 ft³
